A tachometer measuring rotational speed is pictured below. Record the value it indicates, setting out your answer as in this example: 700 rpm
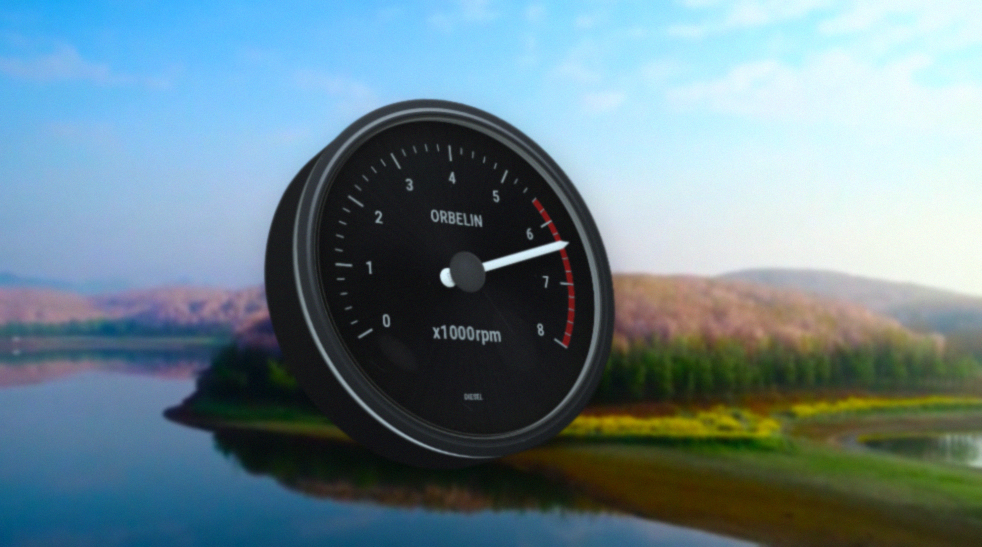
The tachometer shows 6400 rpm
